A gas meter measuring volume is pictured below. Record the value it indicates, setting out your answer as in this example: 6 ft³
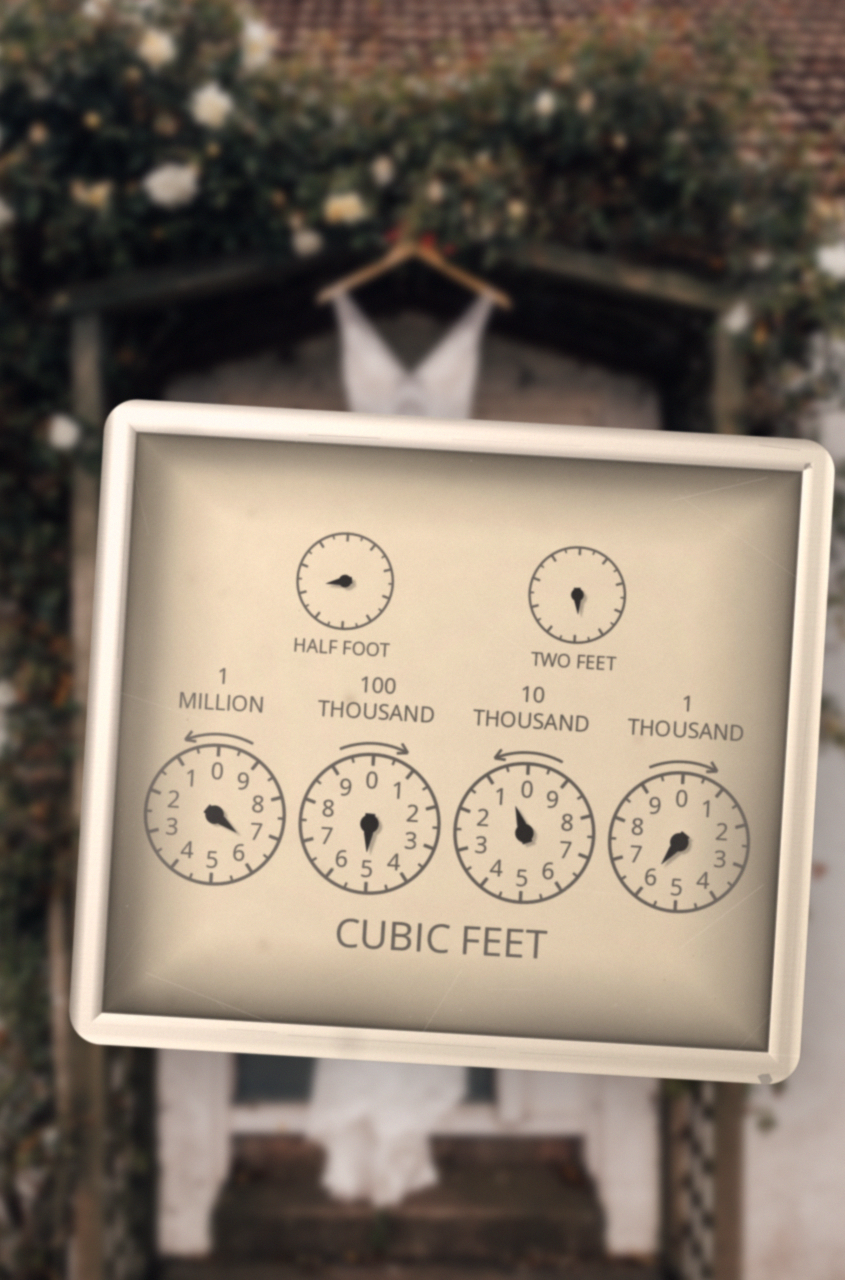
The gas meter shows 650600 ft³
